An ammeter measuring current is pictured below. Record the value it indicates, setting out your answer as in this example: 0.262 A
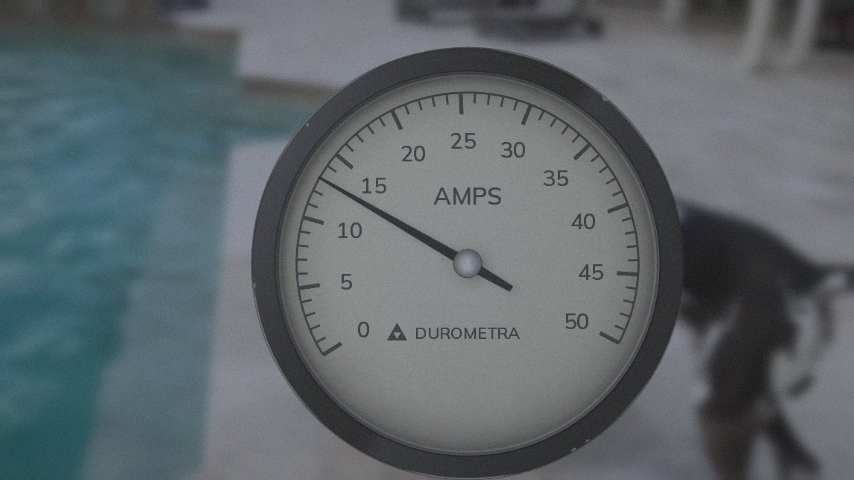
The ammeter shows 13 A
